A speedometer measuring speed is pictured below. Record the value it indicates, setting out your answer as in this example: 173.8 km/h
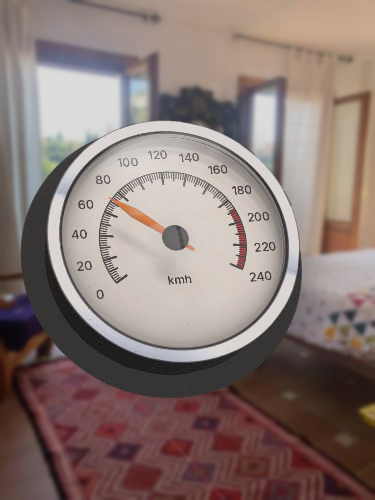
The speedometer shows 70 km/h
